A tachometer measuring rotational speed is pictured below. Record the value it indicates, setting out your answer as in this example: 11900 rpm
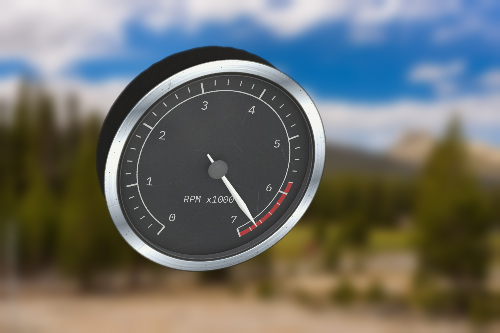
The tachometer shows 6700 rpm
